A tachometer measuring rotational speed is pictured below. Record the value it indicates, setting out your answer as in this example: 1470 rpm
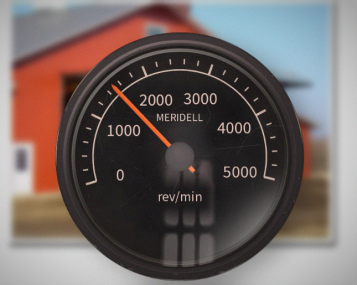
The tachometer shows 1500 rpm
